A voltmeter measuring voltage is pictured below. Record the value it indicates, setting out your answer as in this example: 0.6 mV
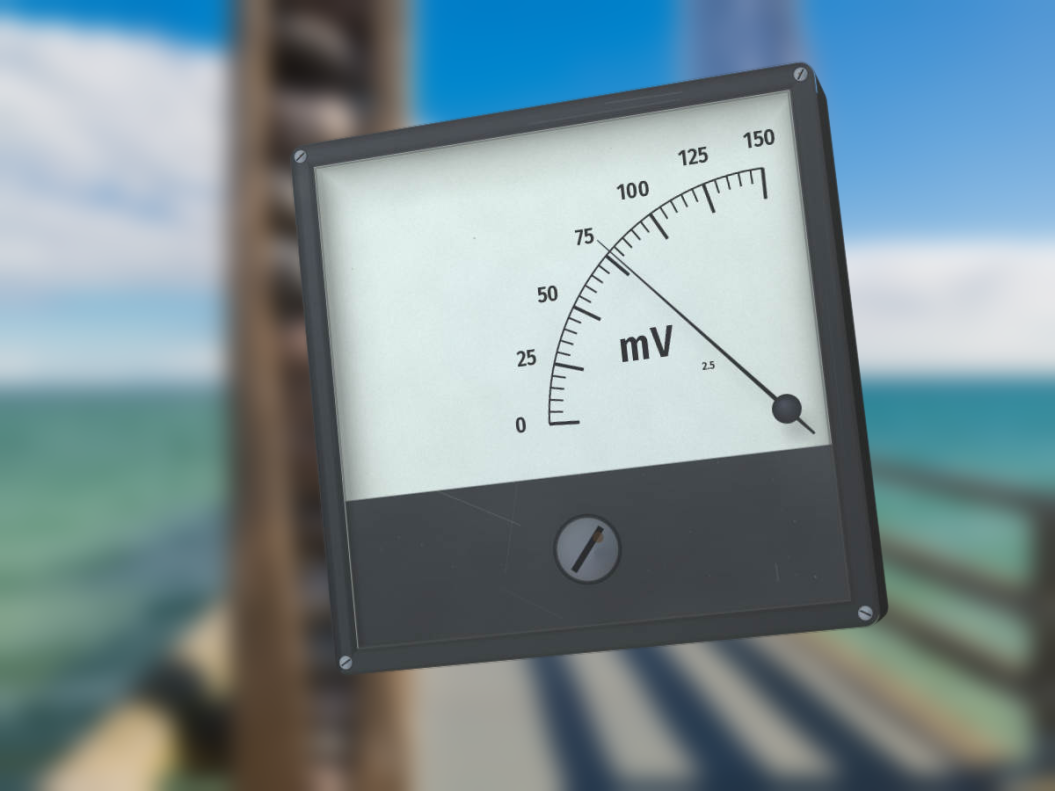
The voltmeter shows 77.5 mV
